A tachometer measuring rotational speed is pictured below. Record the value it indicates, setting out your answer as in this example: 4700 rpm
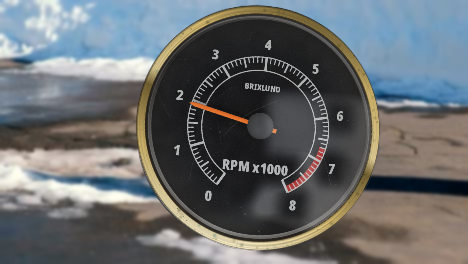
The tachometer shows 1900 rpm
